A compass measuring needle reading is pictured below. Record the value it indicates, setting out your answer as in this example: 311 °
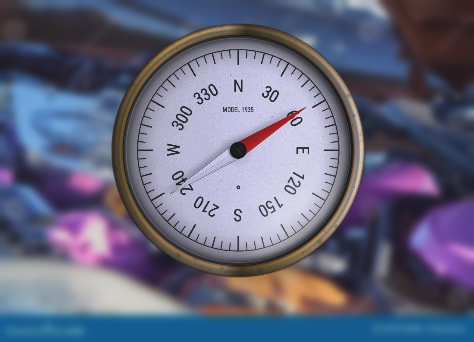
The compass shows 57.5 °
